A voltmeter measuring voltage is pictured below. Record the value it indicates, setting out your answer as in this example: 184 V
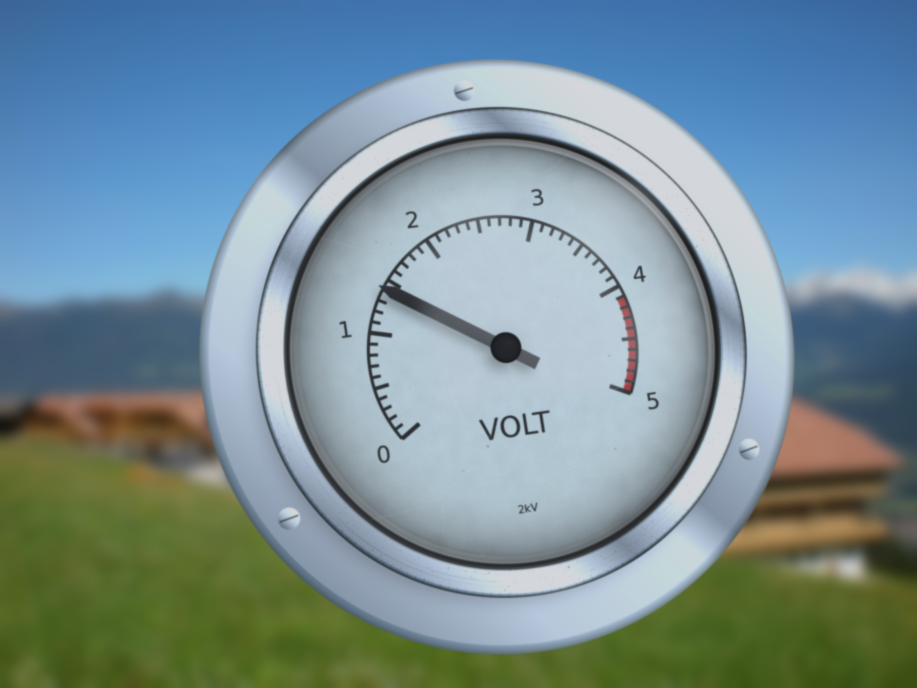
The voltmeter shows 1.4 V
